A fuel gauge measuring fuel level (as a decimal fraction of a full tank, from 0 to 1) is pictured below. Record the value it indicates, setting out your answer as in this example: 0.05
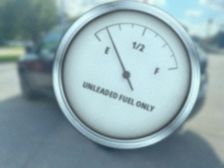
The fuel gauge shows 0.125
